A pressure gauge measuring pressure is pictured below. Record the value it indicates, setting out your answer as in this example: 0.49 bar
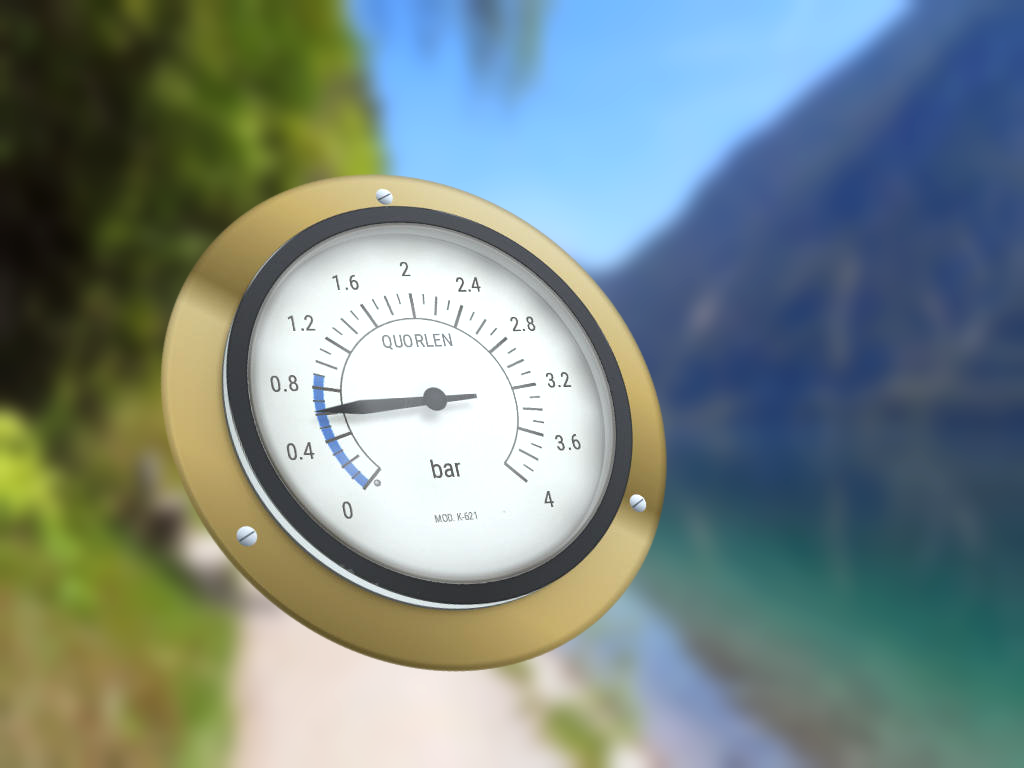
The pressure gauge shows 0.6 bar
